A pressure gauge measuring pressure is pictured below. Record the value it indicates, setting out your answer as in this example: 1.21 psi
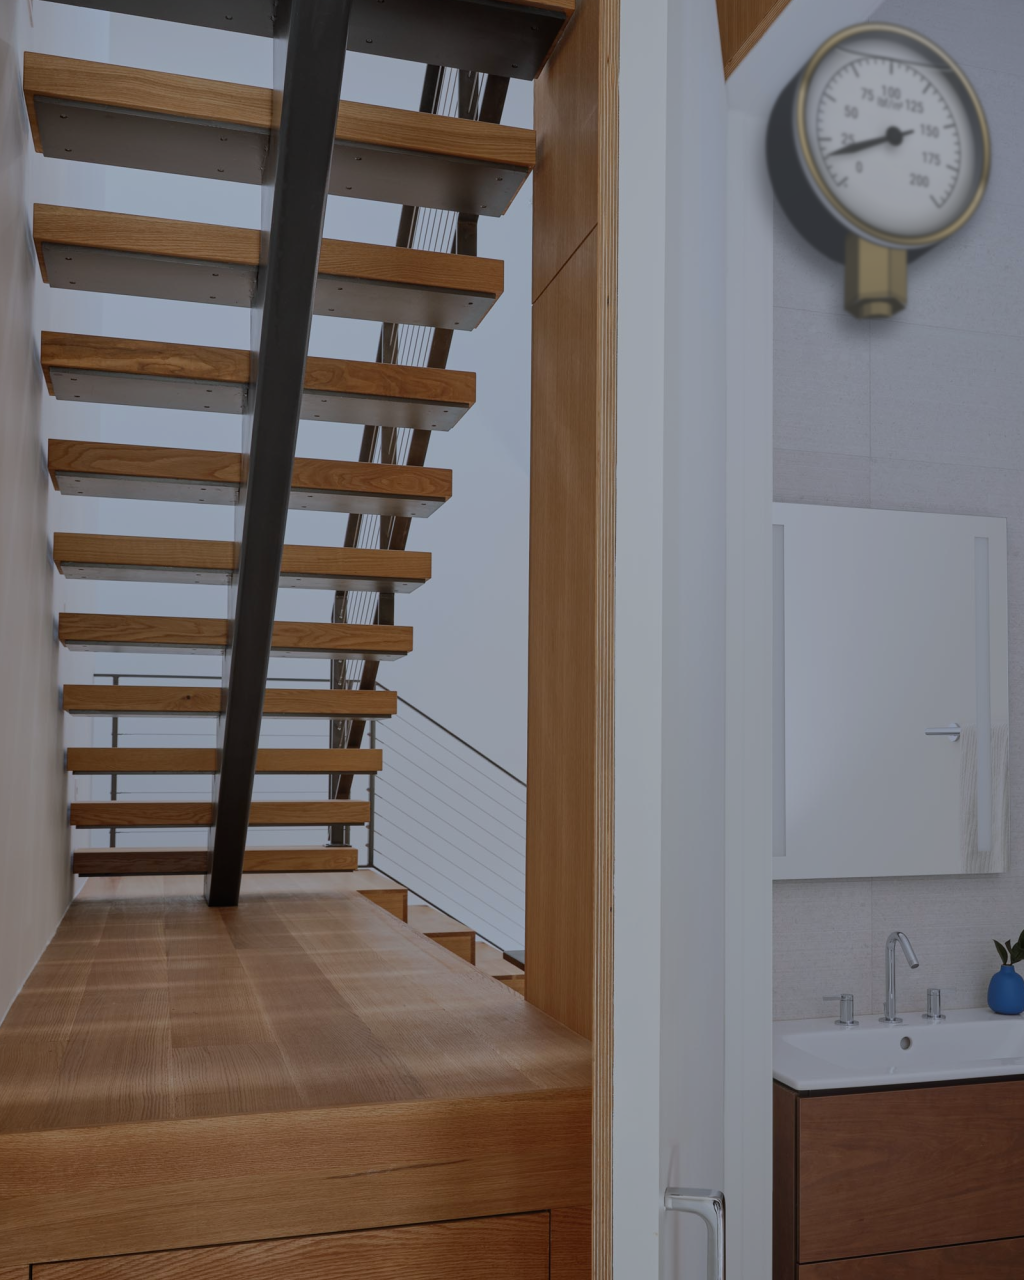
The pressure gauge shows 15 psi
